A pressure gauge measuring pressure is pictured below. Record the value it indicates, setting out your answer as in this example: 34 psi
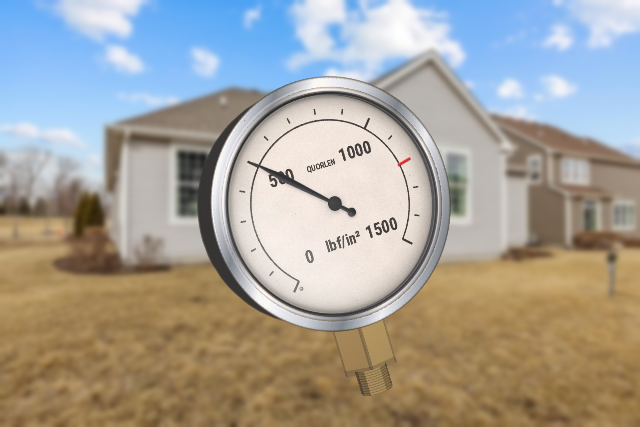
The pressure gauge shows 500 psi
